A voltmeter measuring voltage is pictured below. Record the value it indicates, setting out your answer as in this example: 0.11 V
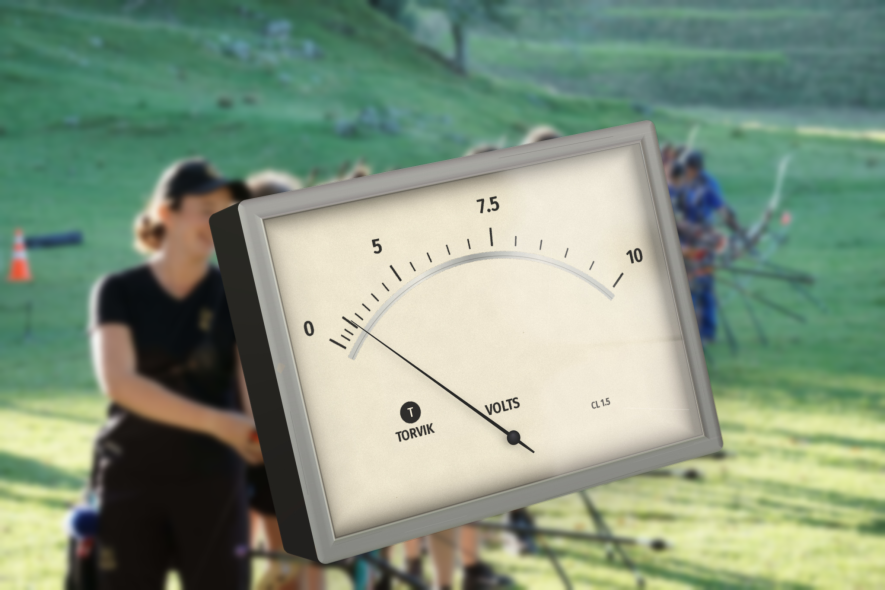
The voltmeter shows 2.5 V
